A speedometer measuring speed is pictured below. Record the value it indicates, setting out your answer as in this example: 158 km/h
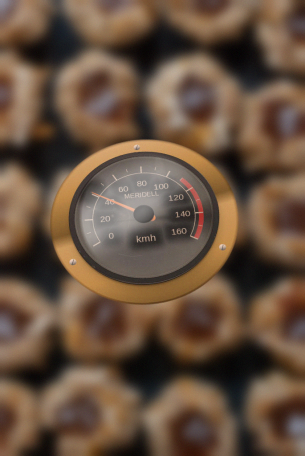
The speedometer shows 40 km/h
